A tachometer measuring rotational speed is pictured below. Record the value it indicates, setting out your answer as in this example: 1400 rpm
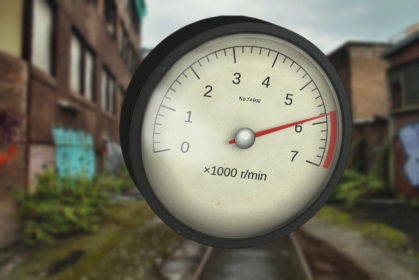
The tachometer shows 5800 rpm
